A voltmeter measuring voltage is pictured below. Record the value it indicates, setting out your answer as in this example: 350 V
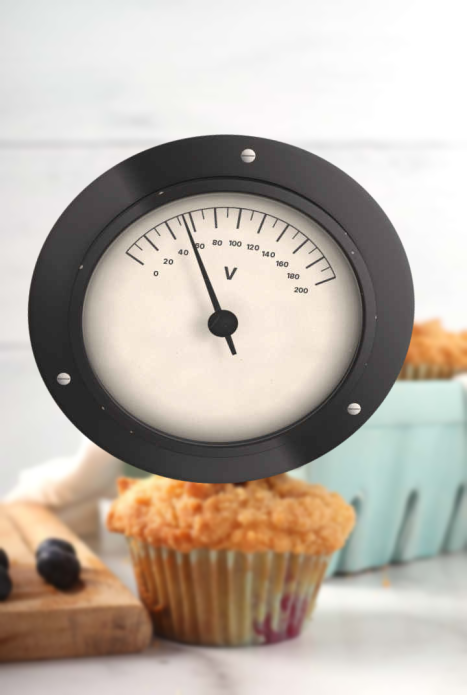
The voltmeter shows 55 V
